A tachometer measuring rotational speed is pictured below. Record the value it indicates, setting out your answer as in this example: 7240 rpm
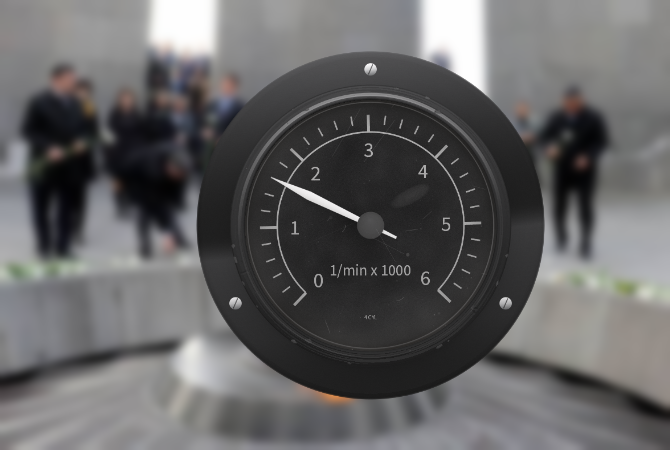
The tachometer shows 1600 rpm
